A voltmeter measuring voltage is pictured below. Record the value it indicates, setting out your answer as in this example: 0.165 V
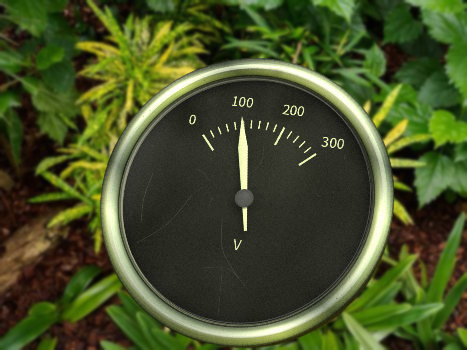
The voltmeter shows 100 V
